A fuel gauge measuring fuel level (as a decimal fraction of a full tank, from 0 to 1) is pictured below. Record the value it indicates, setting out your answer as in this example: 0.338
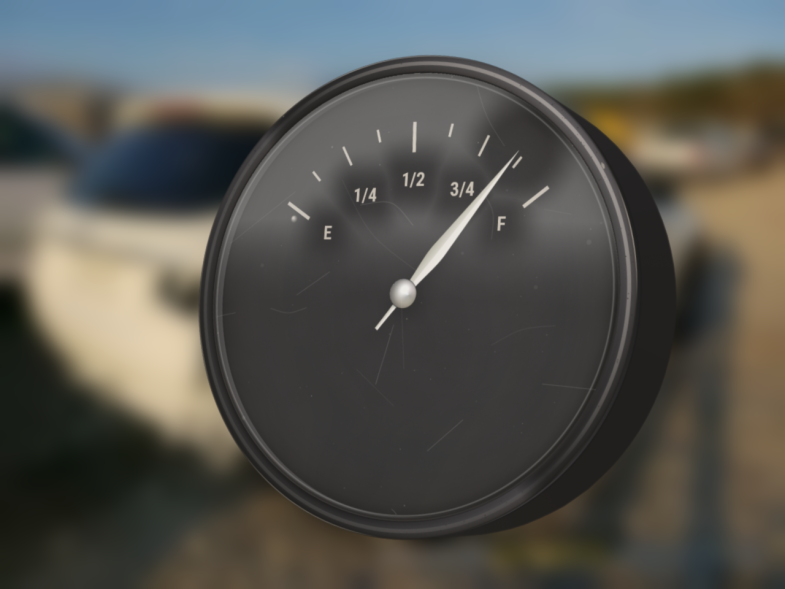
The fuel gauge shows 0.875
